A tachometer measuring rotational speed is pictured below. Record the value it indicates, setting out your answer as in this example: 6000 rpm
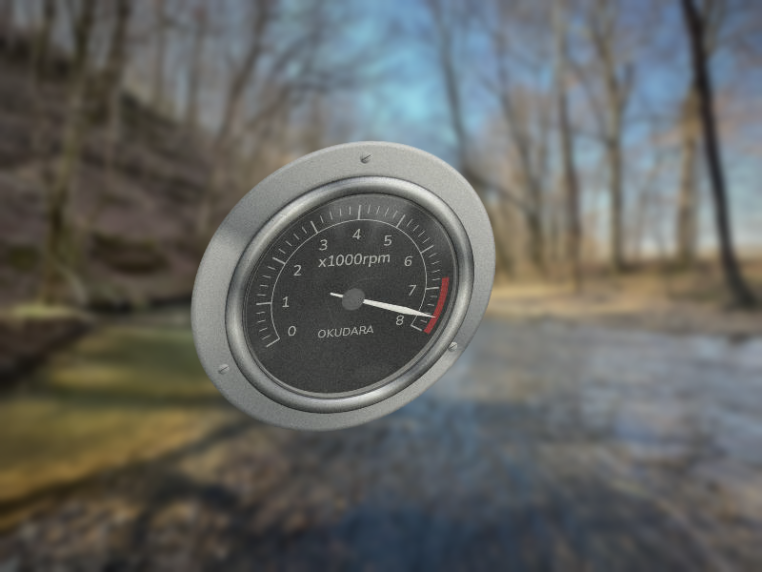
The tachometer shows 7600 rpm
